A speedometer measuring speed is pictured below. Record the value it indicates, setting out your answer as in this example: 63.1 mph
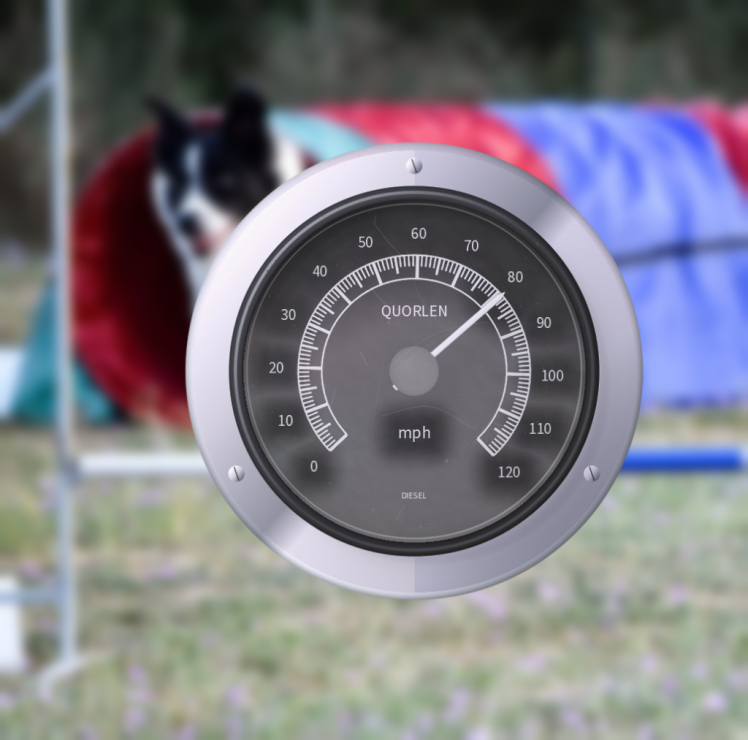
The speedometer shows 81 mph
